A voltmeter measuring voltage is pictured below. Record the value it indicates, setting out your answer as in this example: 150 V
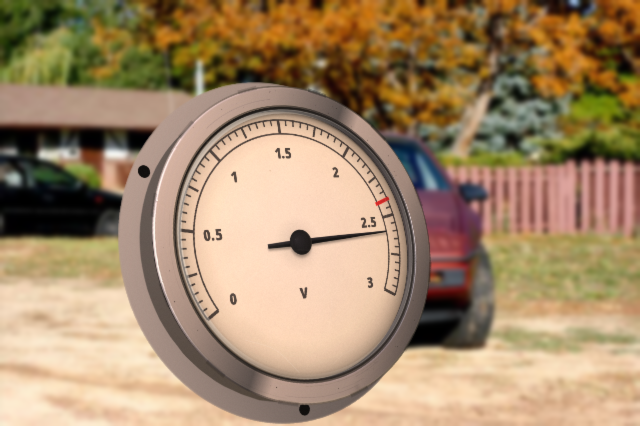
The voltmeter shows 2.6 V
